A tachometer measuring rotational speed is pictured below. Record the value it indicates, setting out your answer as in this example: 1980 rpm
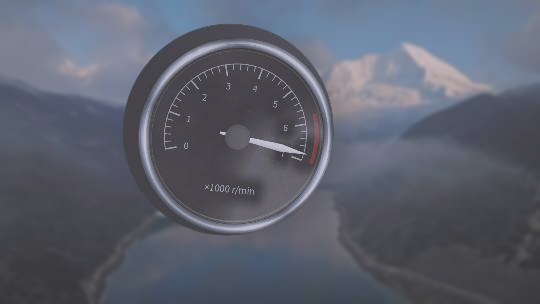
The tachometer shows 6800 rpm
